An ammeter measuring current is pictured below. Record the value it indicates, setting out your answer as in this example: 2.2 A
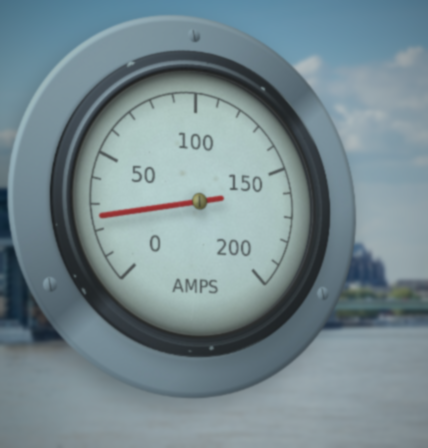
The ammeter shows 25 A
